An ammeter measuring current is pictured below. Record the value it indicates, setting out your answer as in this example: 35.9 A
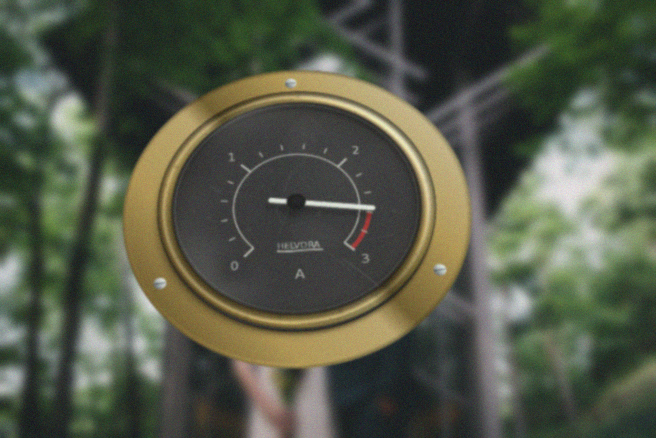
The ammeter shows 2.6 A
